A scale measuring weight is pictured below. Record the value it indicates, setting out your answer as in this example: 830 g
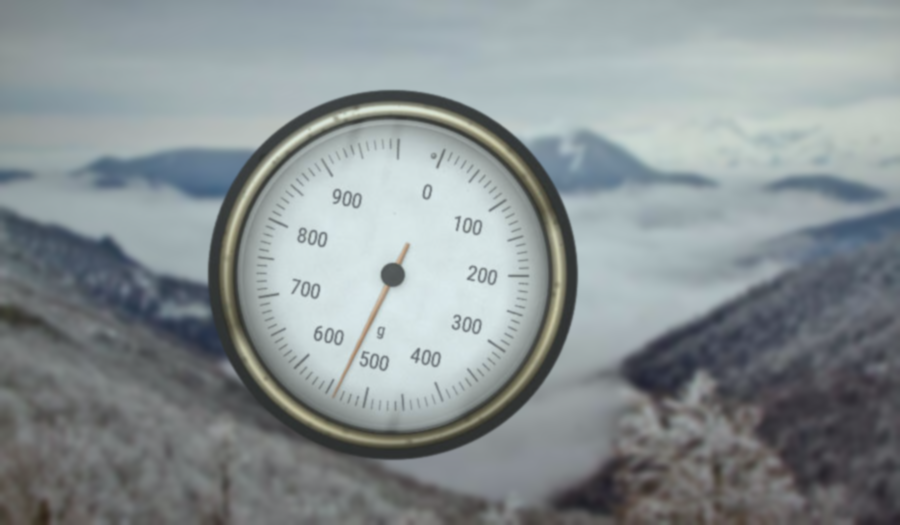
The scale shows 540 g
